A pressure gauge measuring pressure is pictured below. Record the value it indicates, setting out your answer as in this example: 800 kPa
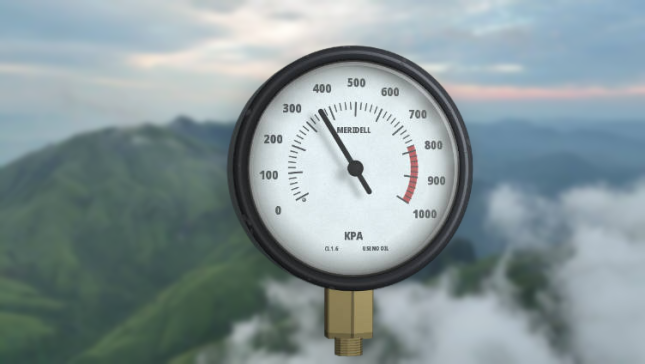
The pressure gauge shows 360 kPa
